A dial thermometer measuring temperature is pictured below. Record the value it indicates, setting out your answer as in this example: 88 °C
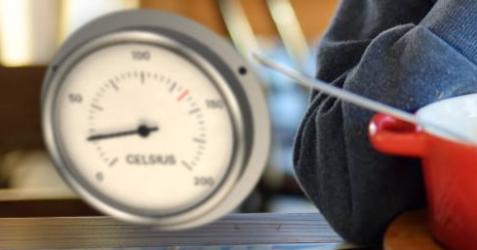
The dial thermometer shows 25 °C
